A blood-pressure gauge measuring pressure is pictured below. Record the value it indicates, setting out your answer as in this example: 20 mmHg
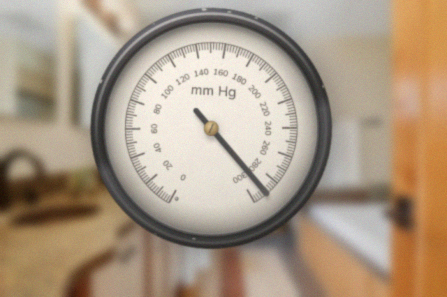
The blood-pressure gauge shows 290 mmHg
